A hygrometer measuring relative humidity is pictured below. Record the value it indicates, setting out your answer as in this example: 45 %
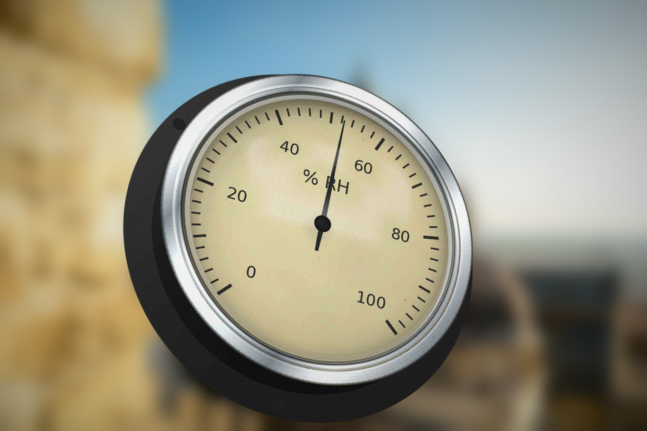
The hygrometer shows 52 %
